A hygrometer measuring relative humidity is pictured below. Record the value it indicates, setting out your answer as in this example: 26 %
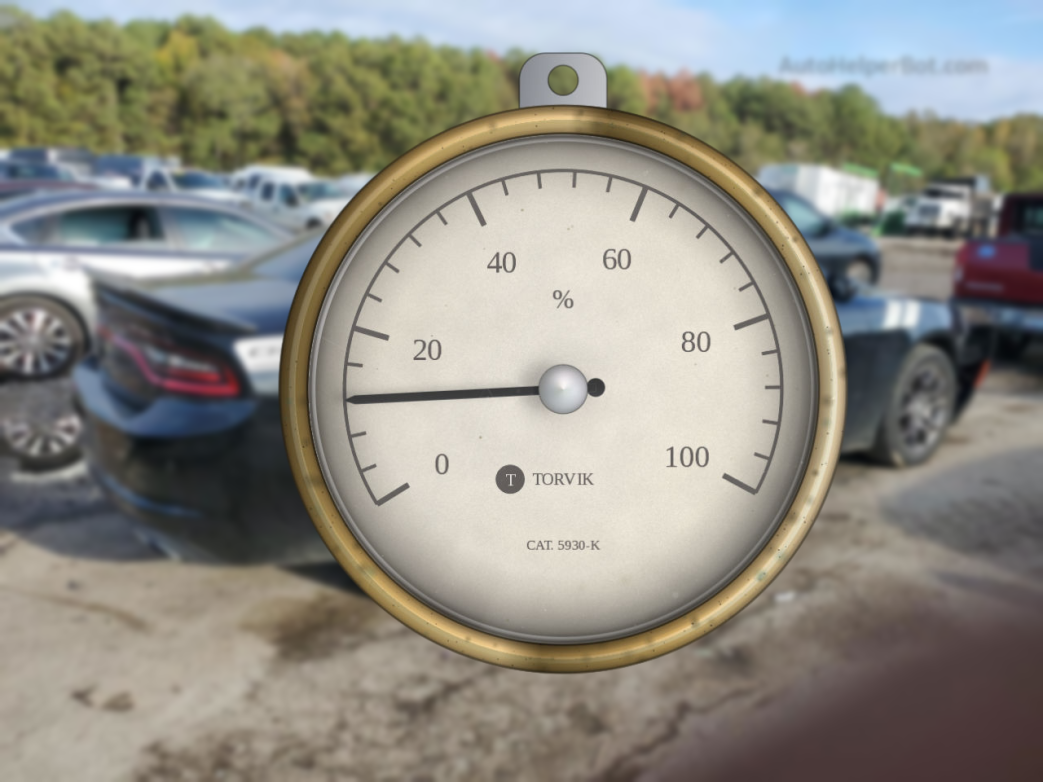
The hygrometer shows 12 %
